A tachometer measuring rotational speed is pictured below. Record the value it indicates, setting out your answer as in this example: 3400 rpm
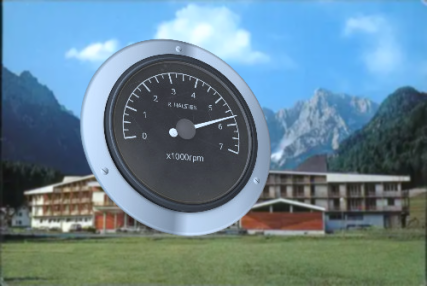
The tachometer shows 5750 rpm
